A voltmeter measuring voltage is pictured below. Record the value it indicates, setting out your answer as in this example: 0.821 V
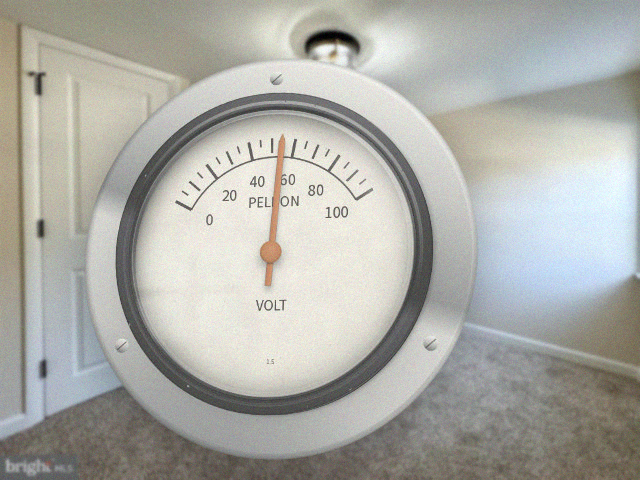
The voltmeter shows 55 V
